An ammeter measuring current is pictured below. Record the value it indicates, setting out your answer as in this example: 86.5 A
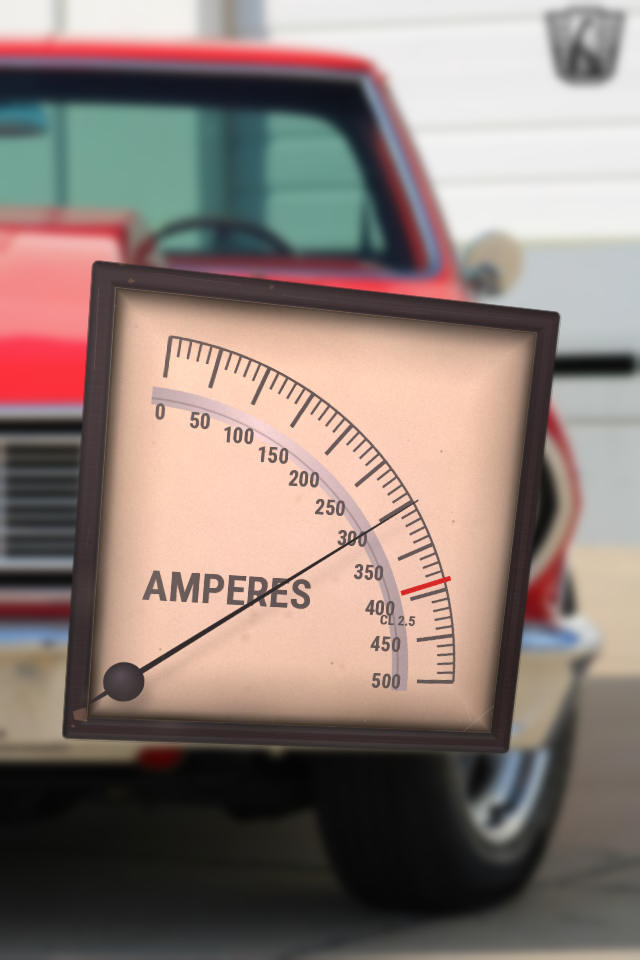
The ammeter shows 300 A
